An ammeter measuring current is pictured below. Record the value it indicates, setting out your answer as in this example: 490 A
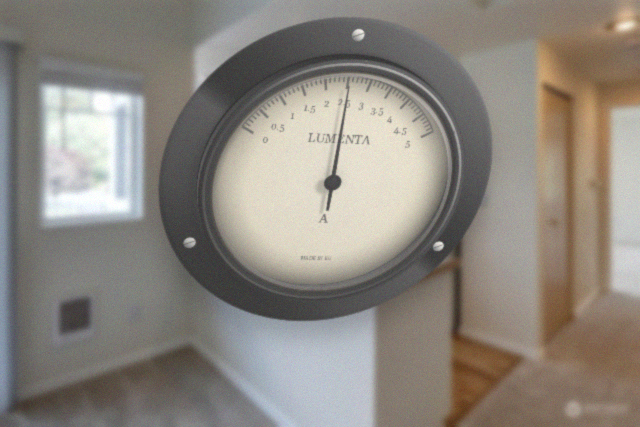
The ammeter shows 2.5 A
